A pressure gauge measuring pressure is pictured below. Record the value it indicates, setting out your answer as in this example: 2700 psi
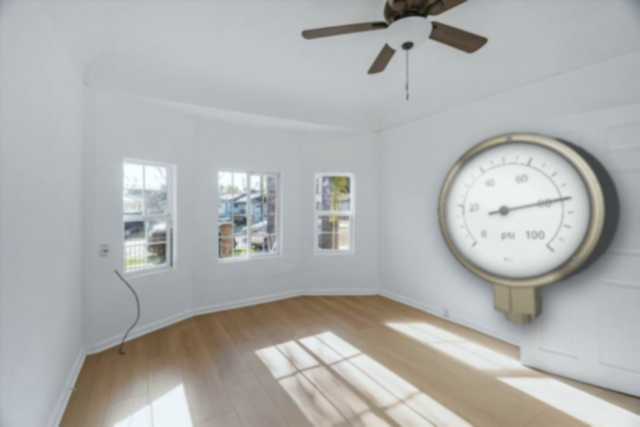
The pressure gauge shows 80 psi
